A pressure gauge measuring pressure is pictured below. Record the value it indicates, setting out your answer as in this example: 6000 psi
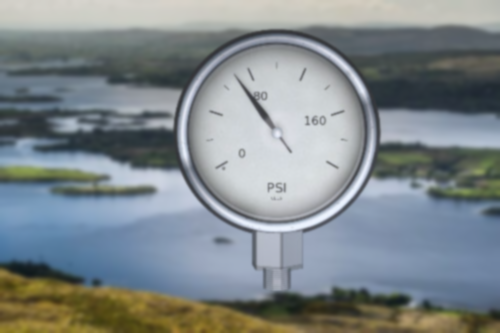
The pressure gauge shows 70 psi
